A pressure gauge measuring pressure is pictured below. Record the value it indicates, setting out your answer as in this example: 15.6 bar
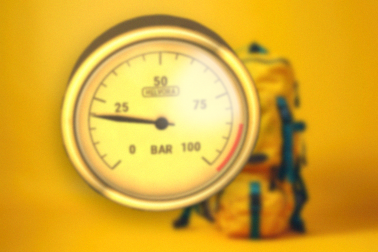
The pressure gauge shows 20 bar
